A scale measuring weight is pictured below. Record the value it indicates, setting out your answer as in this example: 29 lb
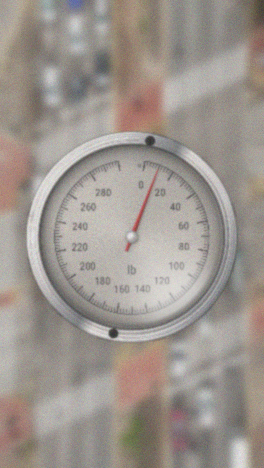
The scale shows 10 lb
